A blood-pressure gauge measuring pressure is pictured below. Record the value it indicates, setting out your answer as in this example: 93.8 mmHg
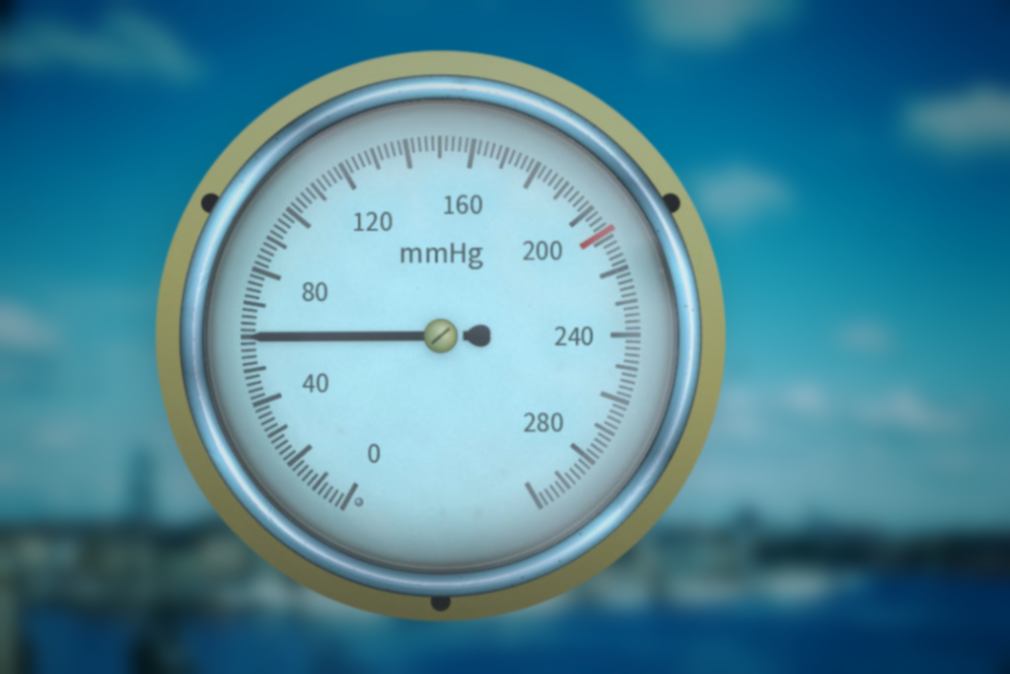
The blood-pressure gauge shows 60 mmHg
